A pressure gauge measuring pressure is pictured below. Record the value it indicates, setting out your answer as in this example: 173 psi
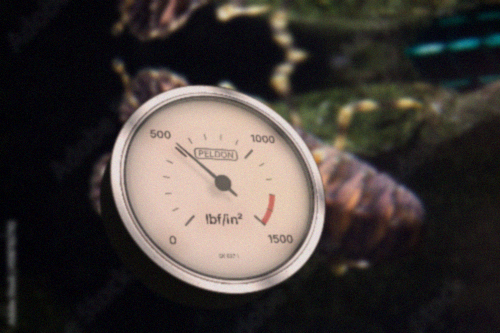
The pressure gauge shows 500 psi
